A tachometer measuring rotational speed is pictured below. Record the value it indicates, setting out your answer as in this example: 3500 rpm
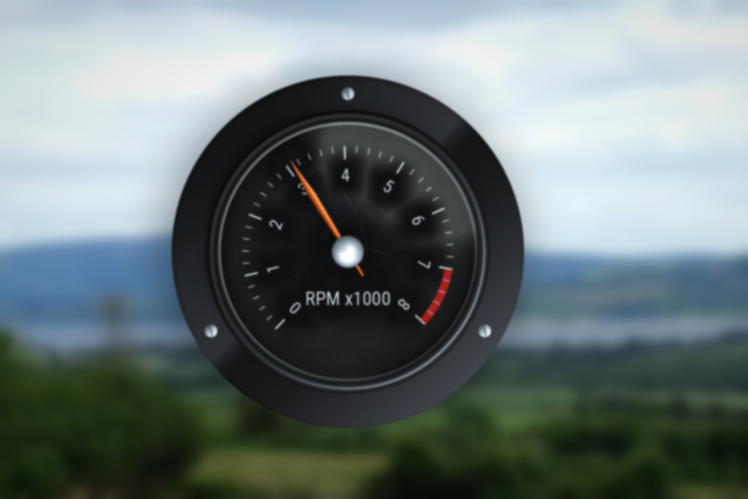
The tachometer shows 3100 rpm
